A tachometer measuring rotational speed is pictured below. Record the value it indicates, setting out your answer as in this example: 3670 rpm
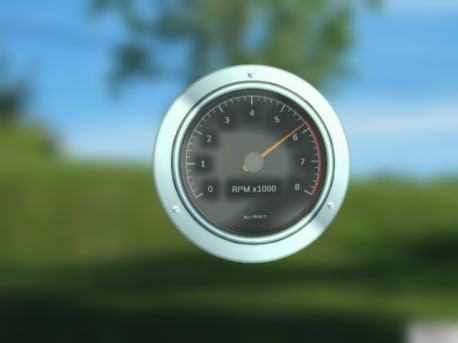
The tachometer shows 5800 rpm
